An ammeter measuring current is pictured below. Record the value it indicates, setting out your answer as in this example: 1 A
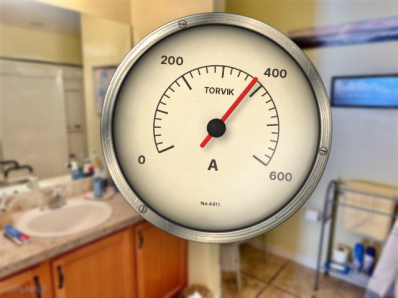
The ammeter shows 380 A
